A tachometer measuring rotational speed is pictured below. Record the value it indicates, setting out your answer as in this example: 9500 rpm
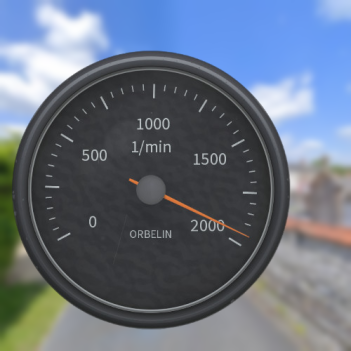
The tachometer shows 1950 rpm
